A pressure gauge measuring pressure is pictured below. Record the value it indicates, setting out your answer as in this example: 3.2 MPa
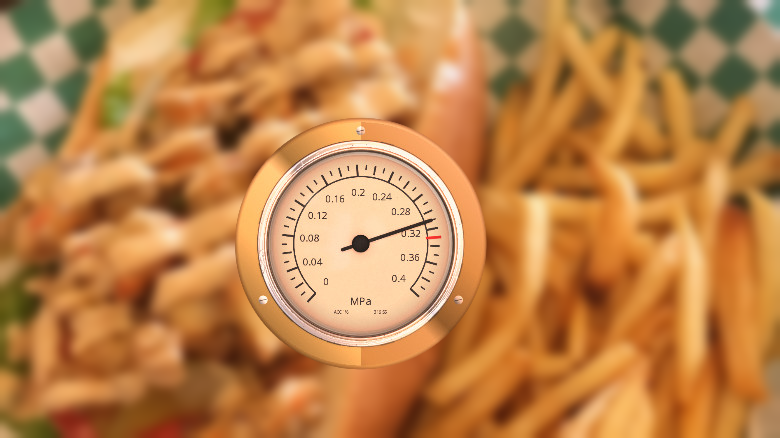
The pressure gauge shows 0.31 MPa
